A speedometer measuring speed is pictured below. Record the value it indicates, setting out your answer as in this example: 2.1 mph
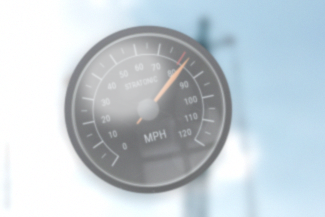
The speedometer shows 82.5 mph
